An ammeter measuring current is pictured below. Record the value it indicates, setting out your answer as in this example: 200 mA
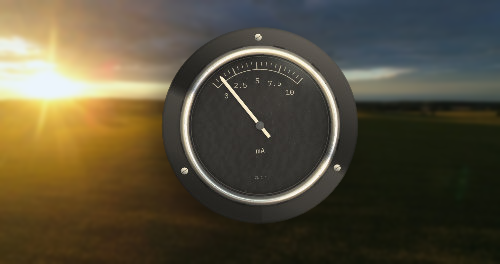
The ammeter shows 1 mA
